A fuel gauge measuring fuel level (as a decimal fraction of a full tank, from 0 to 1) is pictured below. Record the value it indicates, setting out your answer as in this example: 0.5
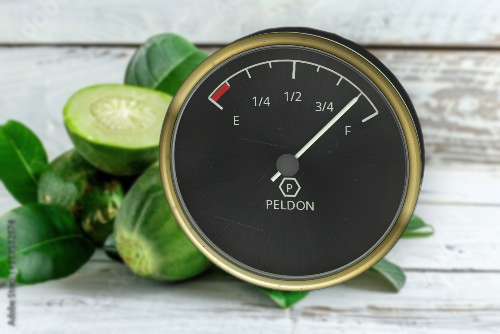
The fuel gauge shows 0.875
